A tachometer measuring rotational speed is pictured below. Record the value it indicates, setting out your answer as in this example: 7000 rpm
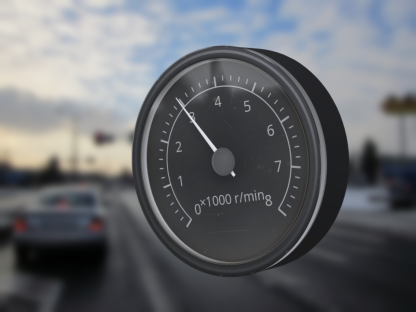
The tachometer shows 3000 rpm
